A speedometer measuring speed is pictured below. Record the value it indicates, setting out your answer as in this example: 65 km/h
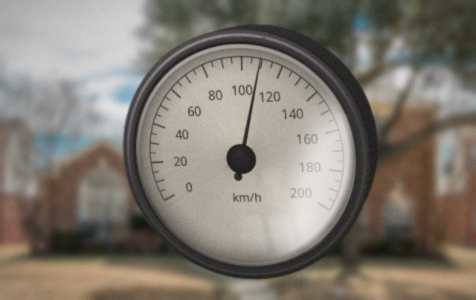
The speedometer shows 110 km/h
